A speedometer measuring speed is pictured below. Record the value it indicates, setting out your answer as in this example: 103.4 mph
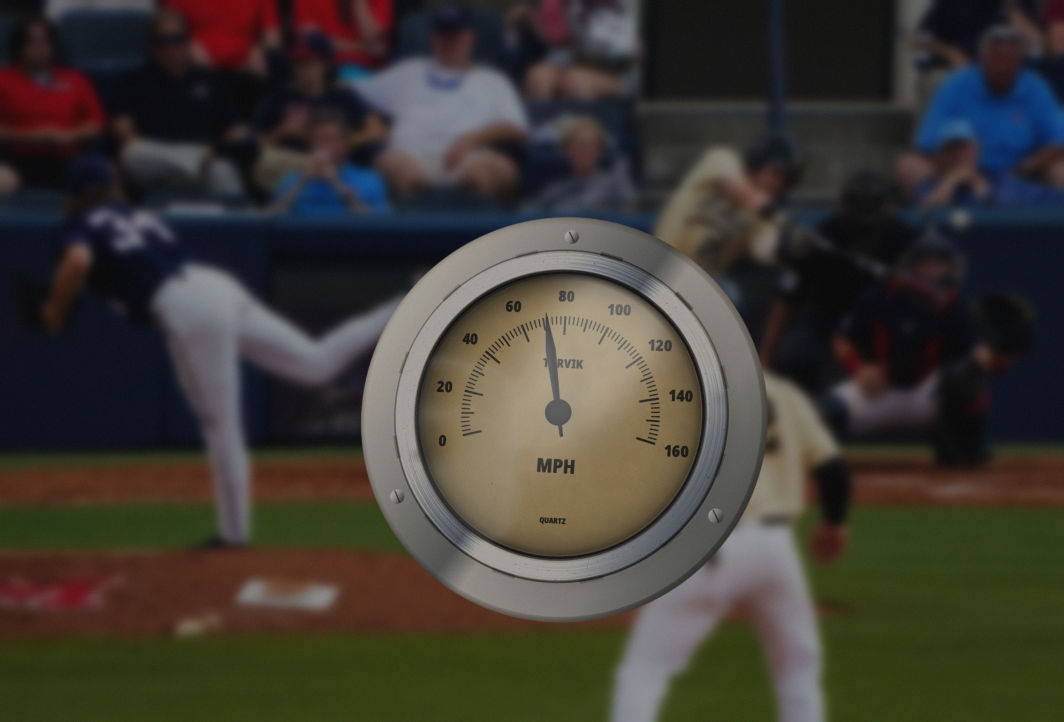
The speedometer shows 72 mph
